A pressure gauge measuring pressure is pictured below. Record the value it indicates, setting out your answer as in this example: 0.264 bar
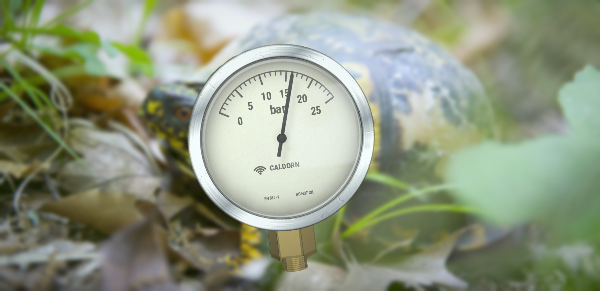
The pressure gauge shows 16 bar
